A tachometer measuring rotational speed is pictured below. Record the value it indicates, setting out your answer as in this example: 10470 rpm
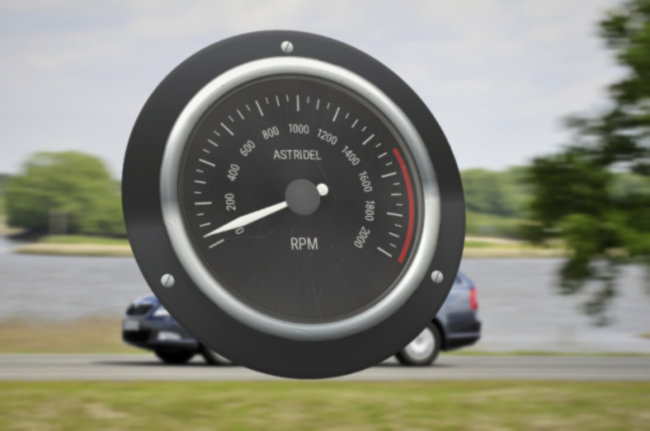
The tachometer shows 50 rpm
